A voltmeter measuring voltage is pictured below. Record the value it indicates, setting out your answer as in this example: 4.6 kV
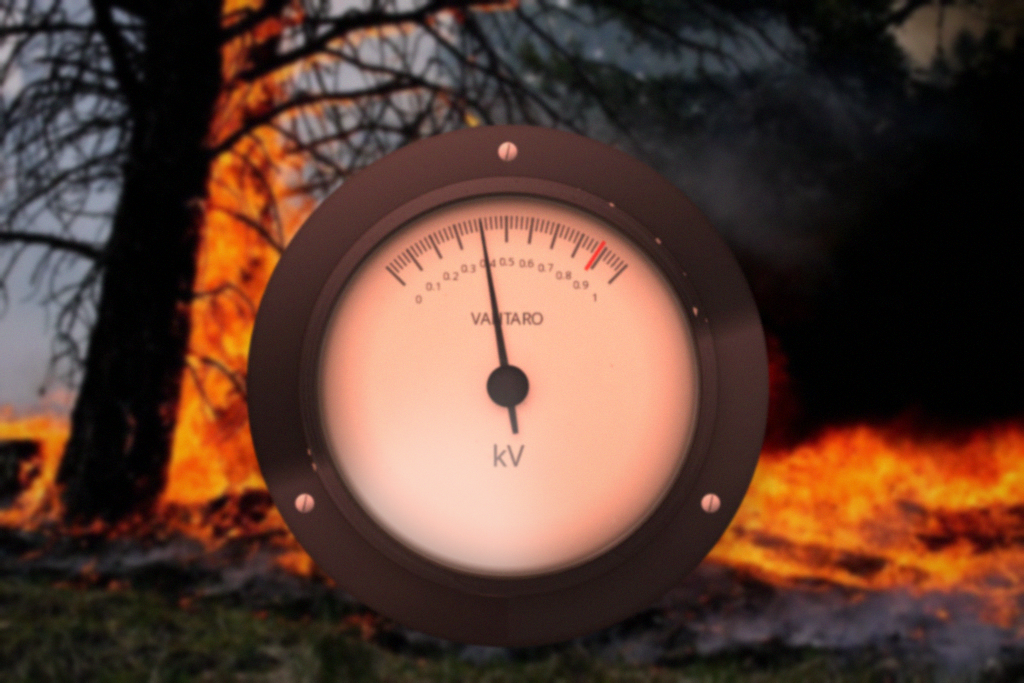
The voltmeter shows 0.4 kV
